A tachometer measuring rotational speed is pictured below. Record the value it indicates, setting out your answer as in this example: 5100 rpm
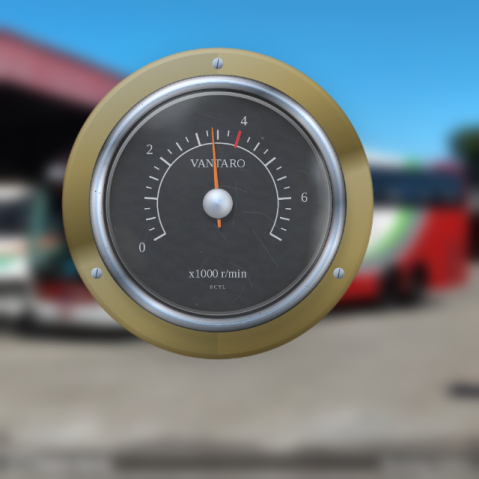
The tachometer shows 3375 rpm
